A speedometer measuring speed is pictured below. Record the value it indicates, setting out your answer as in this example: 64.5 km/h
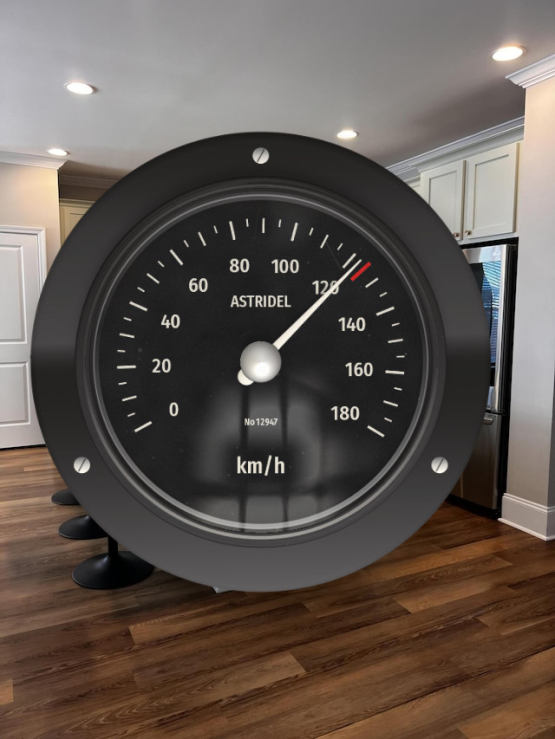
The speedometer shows 122.5 km/h
